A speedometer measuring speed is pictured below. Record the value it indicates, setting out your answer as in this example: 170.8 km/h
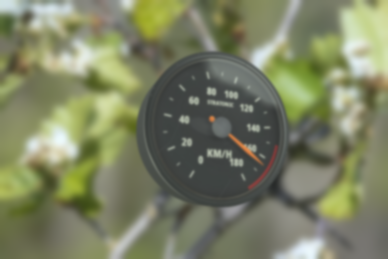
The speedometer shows 165 km/h
